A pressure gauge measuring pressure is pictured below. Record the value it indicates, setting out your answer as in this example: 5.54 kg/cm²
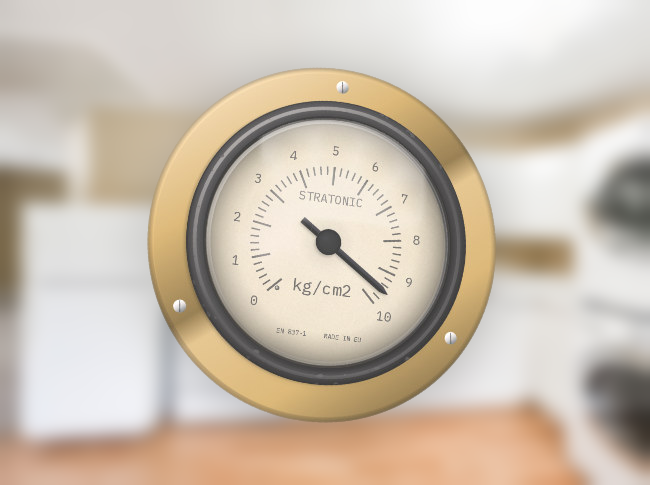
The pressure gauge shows 9.6 kg/cm²
